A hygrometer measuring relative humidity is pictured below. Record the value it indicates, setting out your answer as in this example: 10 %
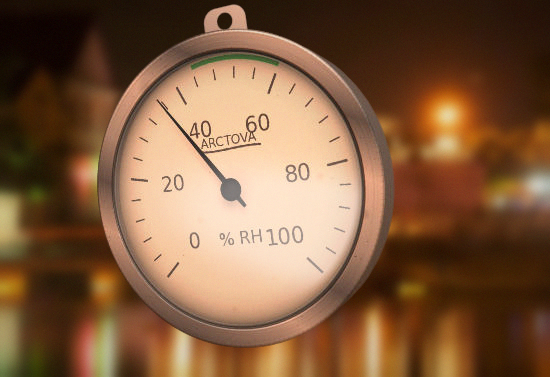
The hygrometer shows 36 %
